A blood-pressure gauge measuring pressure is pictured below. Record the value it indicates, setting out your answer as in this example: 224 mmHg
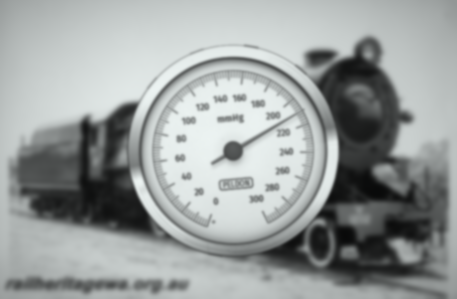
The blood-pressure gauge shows 210 mmHg
